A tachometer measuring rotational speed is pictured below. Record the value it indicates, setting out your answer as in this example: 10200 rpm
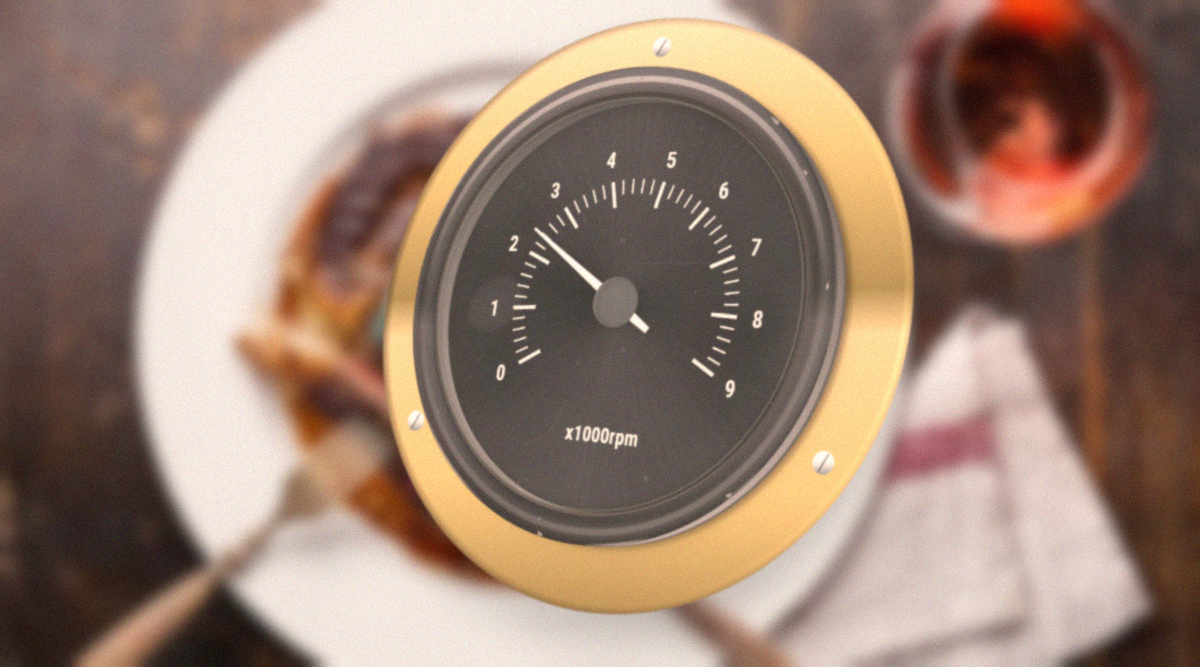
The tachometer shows 2400 rpm
